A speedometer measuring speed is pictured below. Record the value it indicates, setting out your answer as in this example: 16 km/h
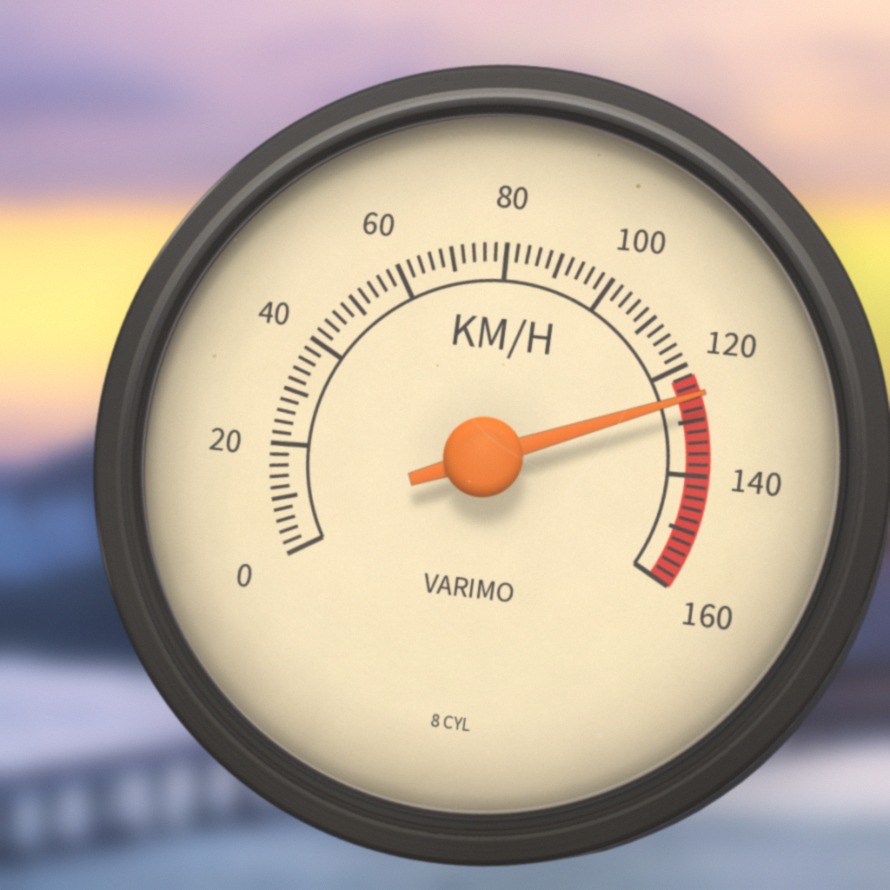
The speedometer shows 126 km/h
